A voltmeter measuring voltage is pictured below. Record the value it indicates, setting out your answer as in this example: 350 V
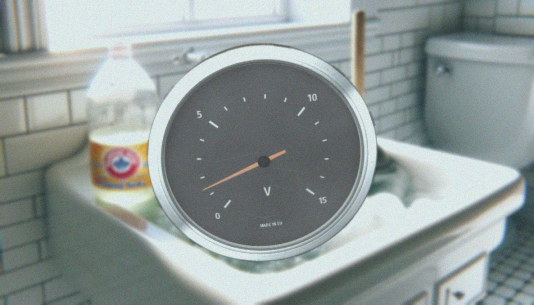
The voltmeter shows 1.5 V
